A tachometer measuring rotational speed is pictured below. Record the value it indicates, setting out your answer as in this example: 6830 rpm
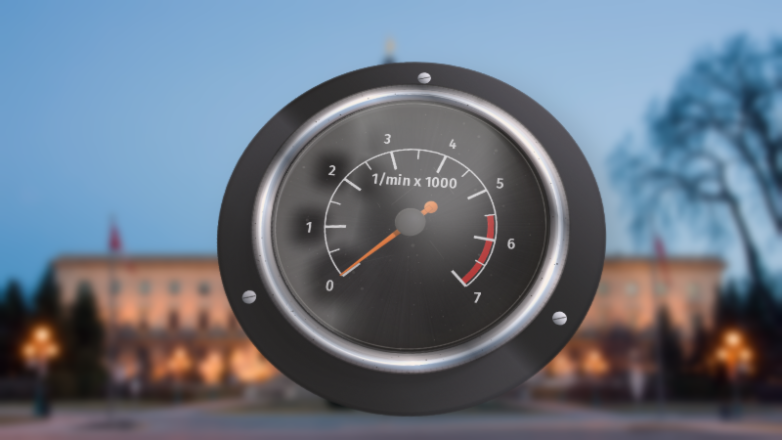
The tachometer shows 0 rpm
